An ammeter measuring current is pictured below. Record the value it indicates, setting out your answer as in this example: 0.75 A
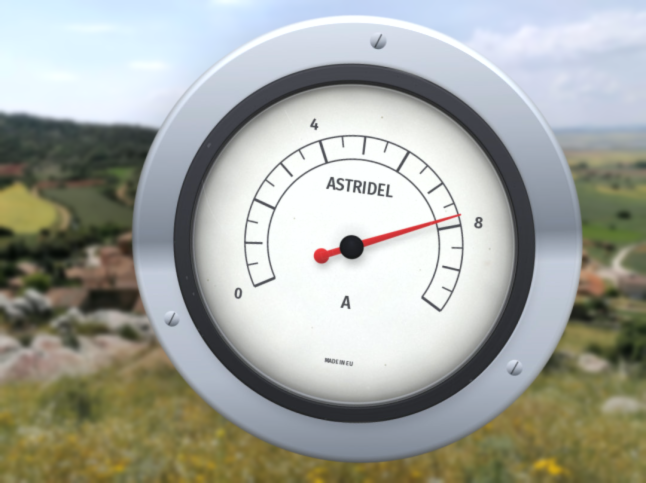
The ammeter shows 7.75 A
